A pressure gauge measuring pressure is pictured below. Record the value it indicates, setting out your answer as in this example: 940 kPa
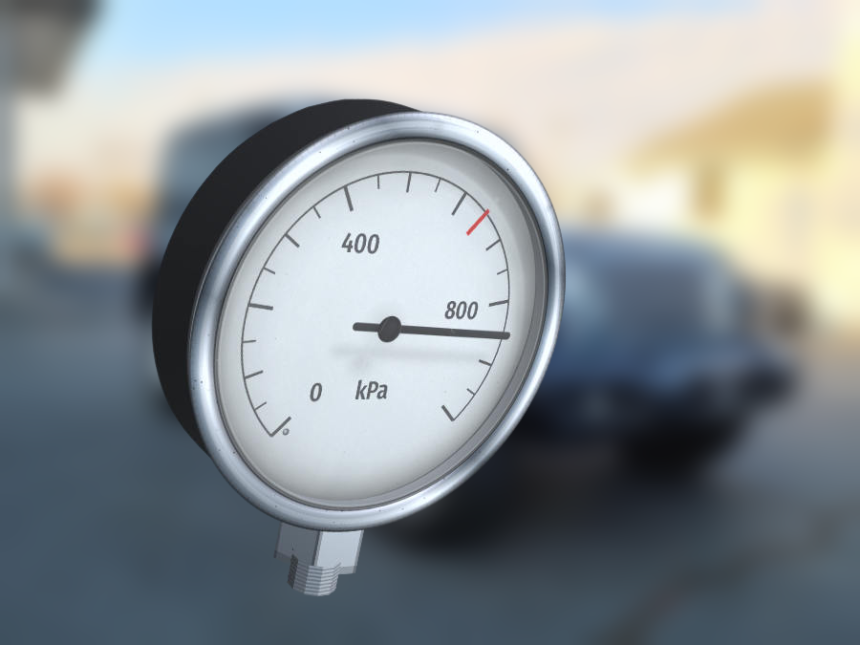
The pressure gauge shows 850 kPa
